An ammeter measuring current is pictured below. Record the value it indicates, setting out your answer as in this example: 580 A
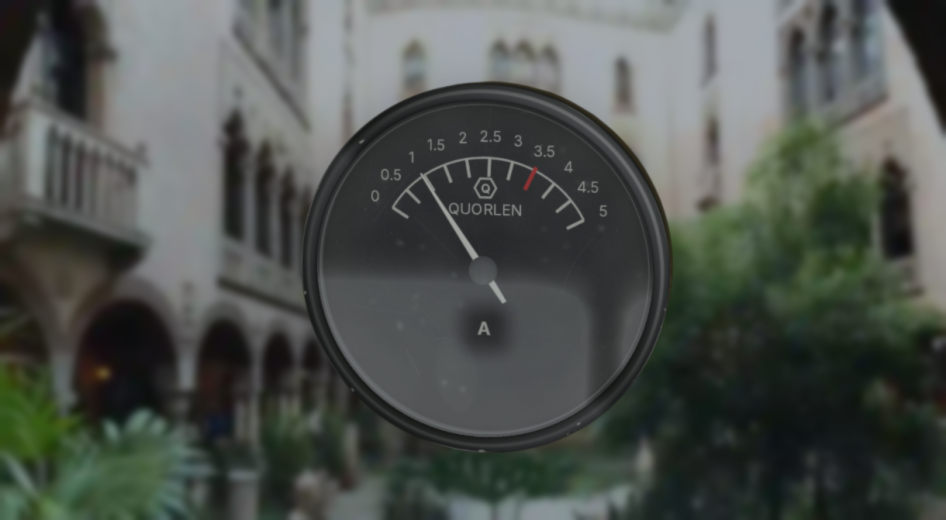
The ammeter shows 1 A
